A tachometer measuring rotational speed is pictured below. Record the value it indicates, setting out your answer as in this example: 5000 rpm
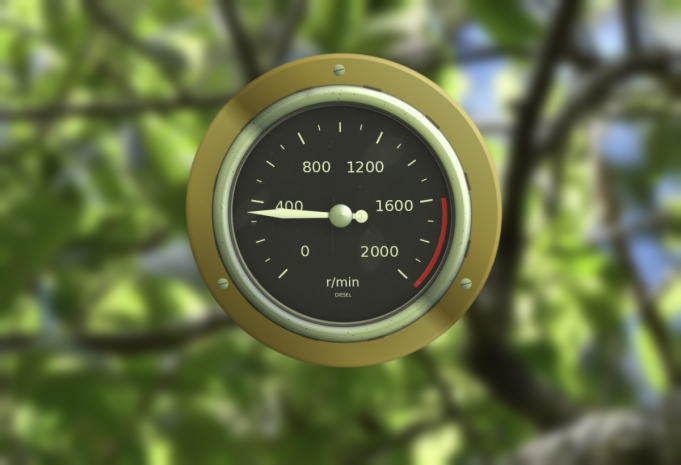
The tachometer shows 350 rpm
